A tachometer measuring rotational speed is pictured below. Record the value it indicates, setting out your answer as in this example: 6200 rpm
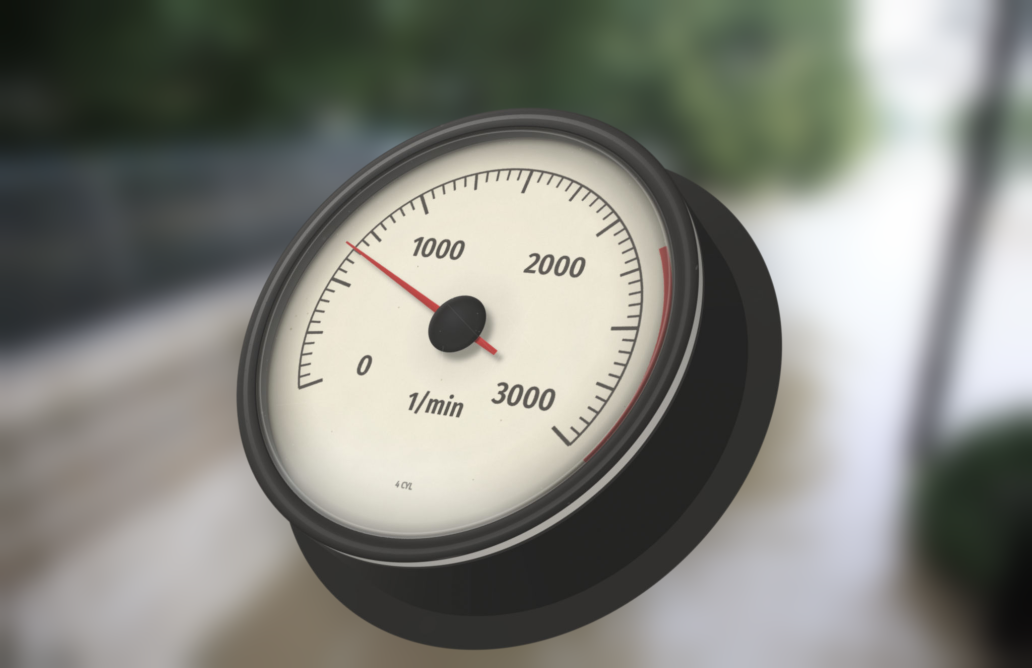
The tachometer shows 650 rpm
